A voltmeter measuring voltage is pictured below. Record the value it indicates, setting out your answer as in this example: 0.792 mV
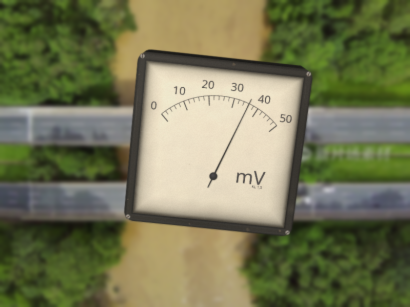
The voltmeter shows 36 mV
